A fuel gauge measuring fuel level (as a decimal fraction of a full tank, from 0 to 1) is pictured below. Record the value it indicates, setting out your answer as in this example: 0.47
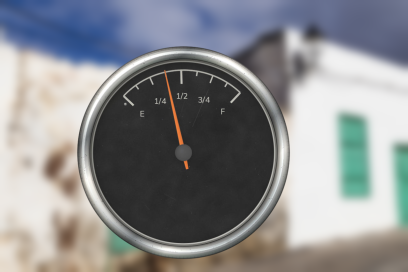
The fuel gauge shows 0.375
